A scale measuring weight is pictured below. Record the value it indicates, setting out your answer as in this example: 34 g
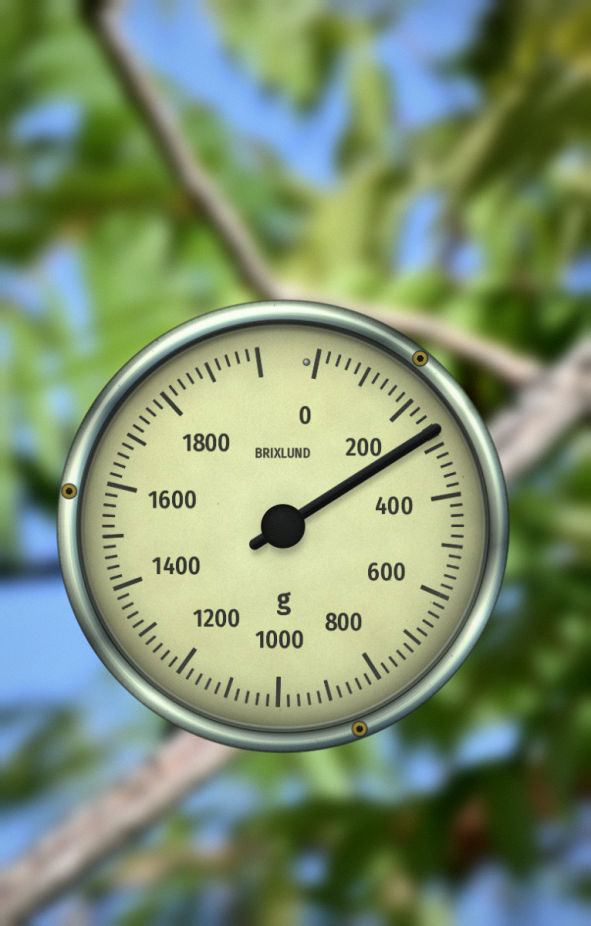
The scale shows 270 g
